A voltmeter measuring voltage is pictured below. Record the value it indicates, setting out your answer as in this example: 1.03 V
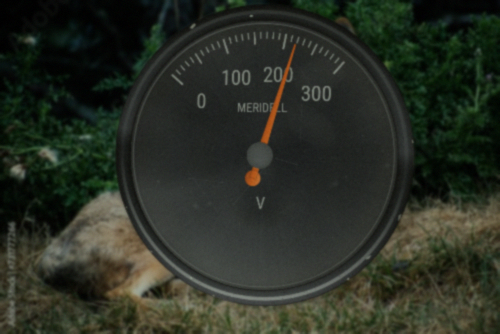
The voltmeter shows 220 V
